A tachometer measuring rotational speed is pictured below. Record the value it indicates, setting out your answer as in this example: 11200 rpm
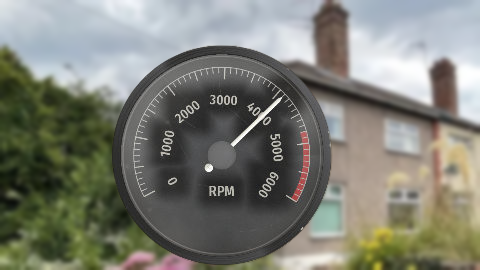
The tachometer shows 4100 rpm
